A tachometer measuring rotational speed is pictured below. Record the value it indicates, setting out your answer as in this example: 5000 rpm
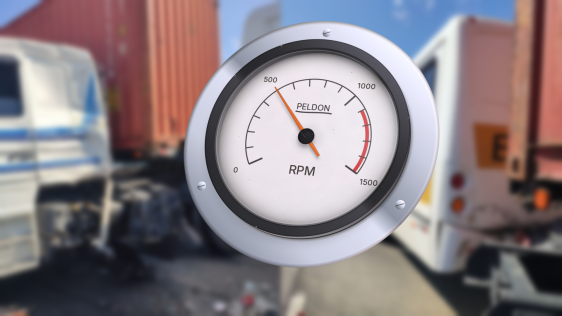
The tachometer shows 500 rpm
